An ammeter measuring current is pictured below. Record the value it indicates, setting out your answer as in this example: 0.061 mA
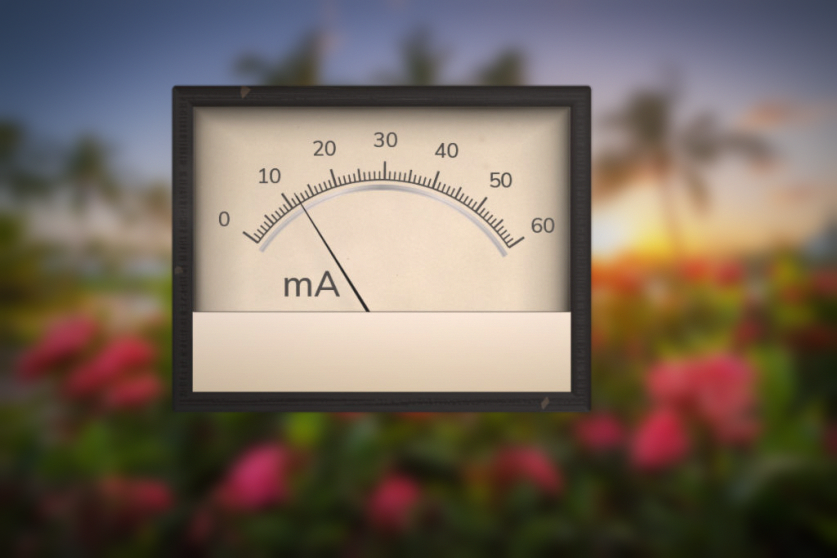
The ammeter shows 12 mA
